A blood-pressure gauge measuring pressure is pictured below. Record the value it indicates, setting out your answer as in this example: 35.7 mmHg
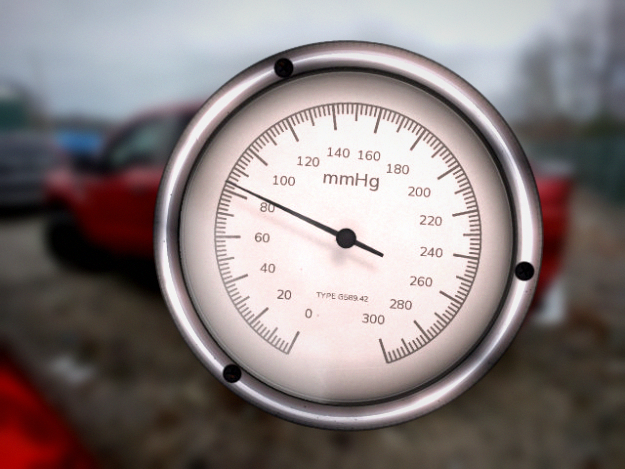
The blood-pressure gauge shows 84 mmHg
